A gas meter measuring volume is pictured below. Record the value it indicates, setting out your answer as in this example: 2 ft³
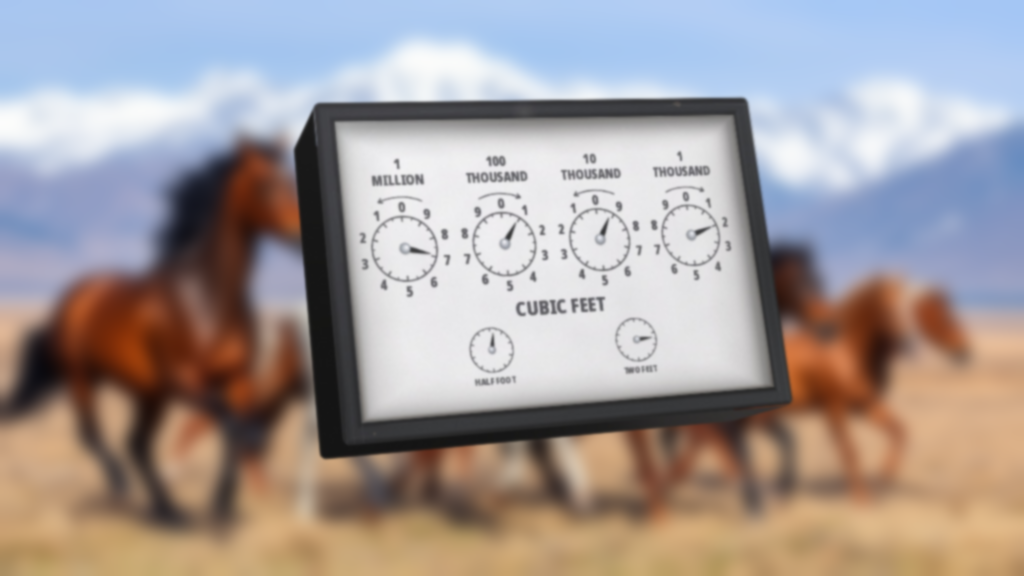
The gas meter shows 709200 ft³
